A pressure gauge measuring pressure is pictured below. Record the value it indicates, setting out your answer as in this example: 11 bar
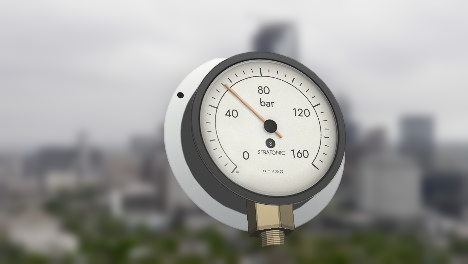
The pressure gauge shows 55 bar
